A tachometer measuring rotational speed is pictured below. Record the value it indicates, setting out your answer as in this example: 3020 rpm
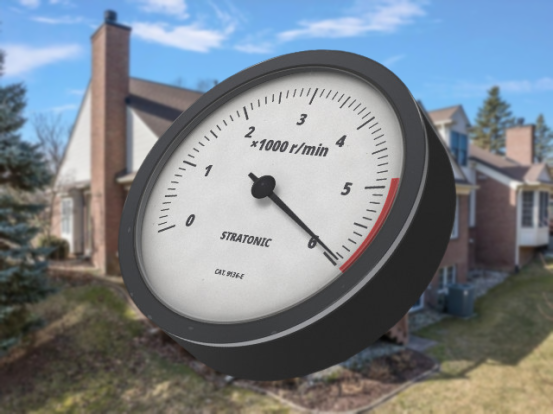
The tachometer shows 5950 rpm
